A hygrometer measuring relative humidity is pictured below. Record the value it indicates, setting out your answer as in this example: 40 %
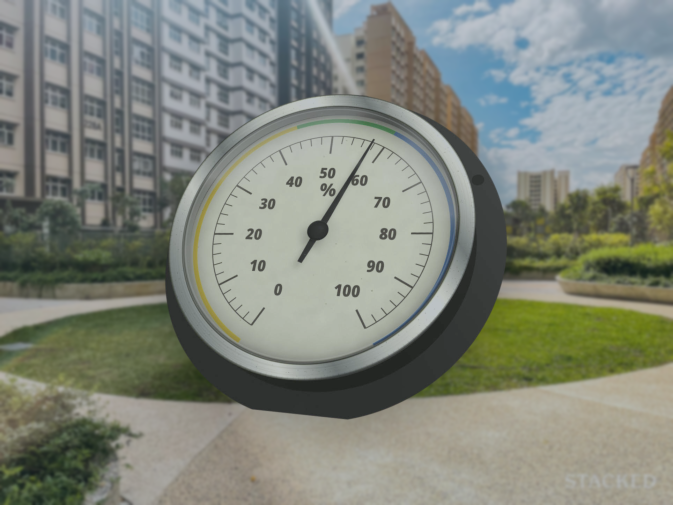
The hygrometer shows 58 %
